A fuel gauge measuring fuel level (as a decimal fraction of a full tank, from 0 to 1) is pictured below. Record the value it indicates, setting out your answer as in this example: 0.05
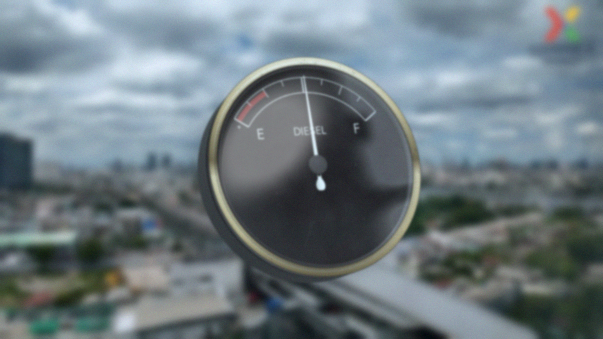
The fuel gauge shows 0.5
